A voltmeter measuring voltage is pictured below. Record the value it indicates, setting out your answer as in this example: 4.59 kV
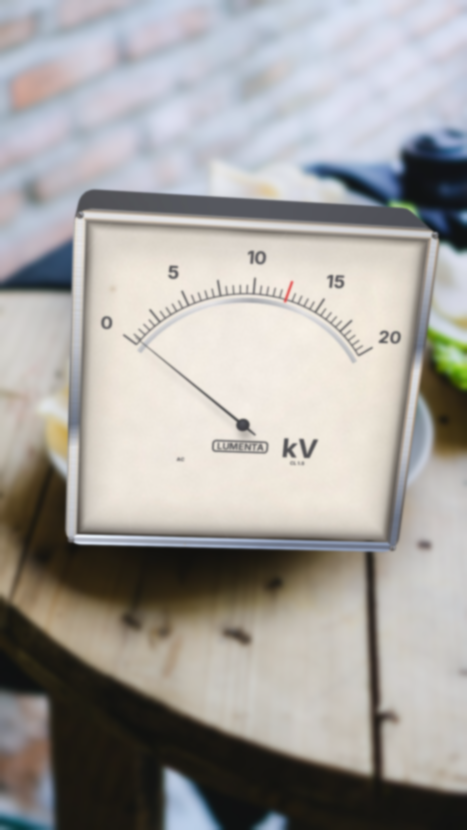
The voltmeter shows 0.5 kV
